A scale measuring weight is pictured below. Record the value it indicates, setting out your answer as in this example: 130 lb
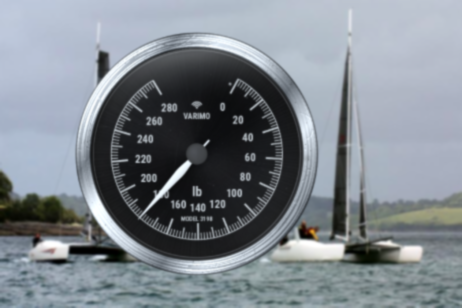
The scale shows 180 lb
